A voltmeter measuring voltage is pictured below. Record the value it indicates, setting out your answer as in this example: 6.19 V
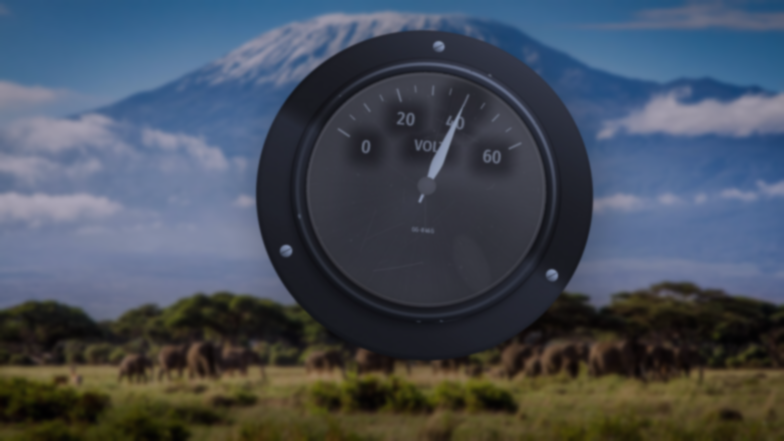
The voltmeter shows 40 V
